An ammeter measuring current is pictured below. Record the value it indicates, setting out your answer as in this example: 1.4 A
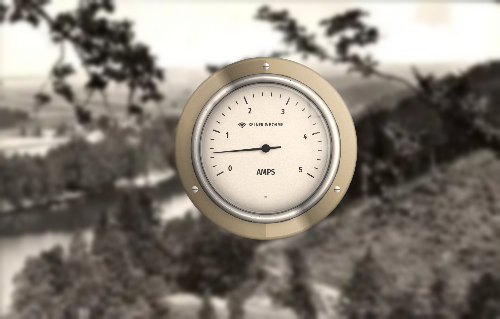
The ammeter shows 0.5 A
